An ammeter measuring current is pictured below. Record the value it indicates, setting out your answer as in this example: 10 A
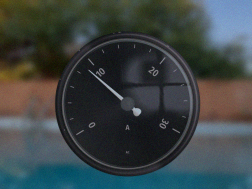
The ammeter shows 9 A
